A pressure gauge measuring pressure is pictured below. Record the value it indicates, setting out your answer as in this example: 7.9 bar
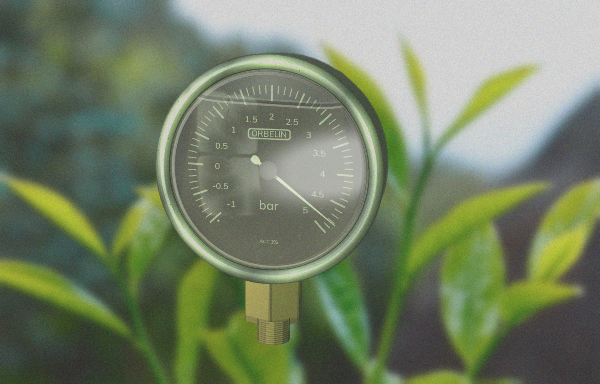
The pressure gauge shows 4.8 bar
